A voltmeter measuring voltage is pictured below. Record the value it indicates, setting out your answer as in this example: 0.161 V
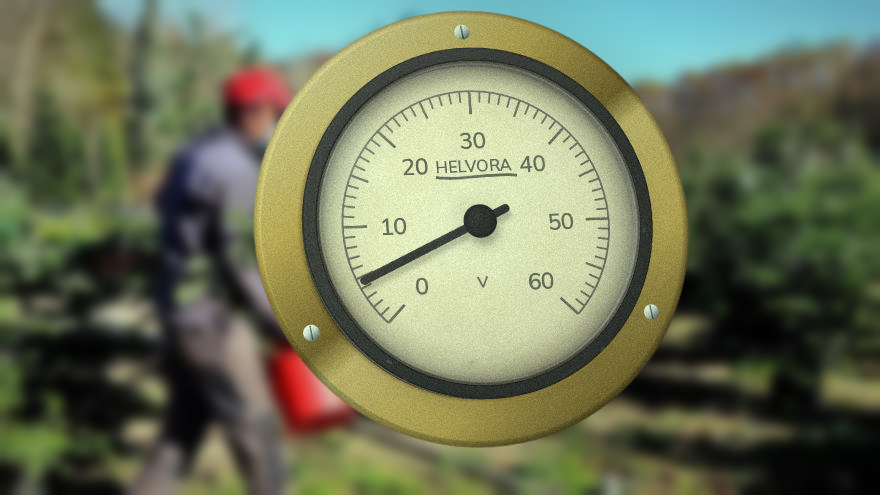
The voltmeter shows 4.5 V
